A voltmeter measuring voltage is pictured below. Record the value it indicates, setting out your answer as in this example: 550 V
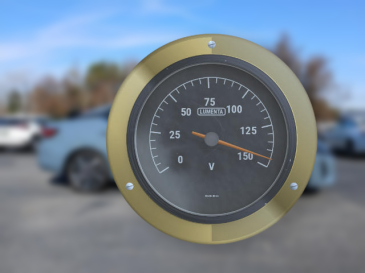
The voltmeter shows 145 V
